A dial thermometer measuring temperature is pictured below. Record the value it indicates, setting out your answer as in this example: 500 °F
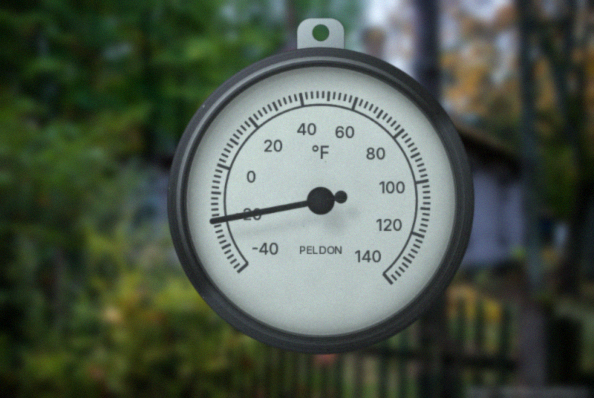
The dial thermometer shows -20 °F
